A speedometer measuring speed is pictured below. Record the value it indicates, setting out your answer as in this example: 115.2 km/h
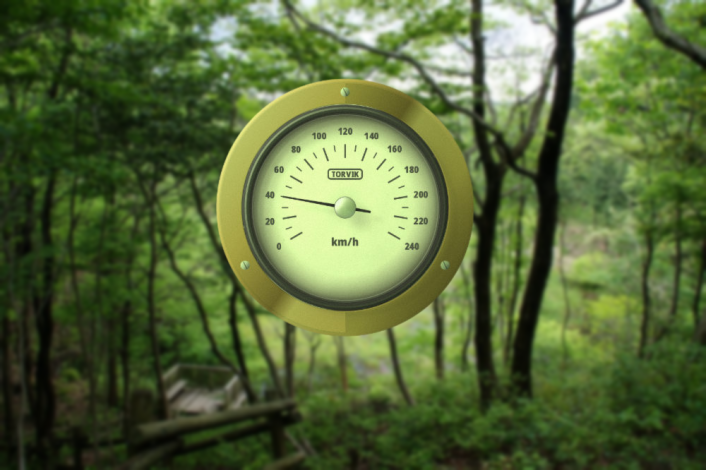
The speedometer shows 40 km/h
